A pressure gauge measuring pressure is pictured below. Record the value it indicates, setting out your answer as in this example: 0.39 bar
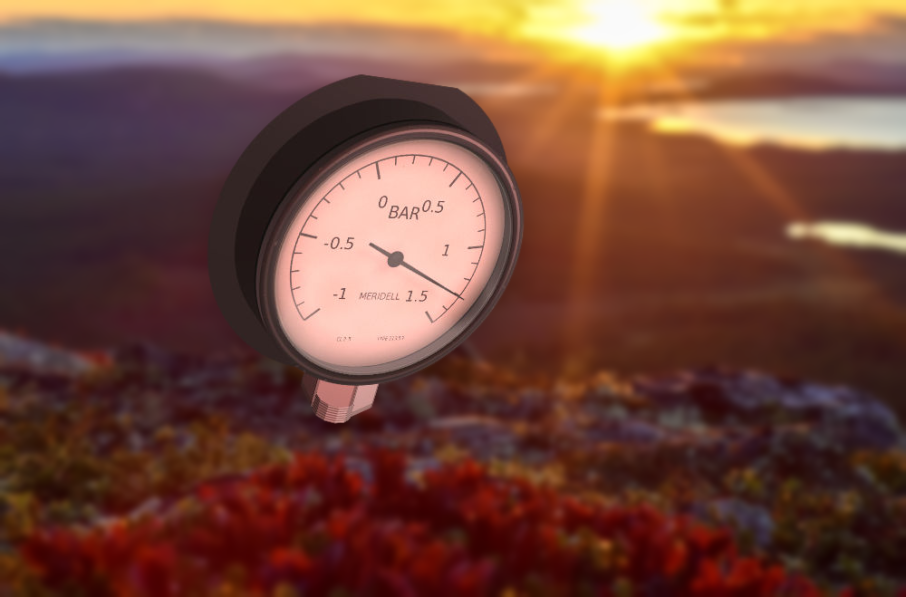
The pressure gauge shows 1.3 bar
